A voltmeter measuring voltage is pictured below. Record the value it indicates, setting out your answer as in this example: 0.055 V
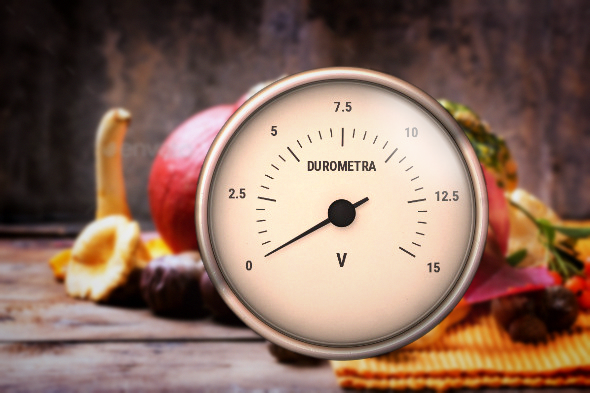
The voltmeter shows 0 V
